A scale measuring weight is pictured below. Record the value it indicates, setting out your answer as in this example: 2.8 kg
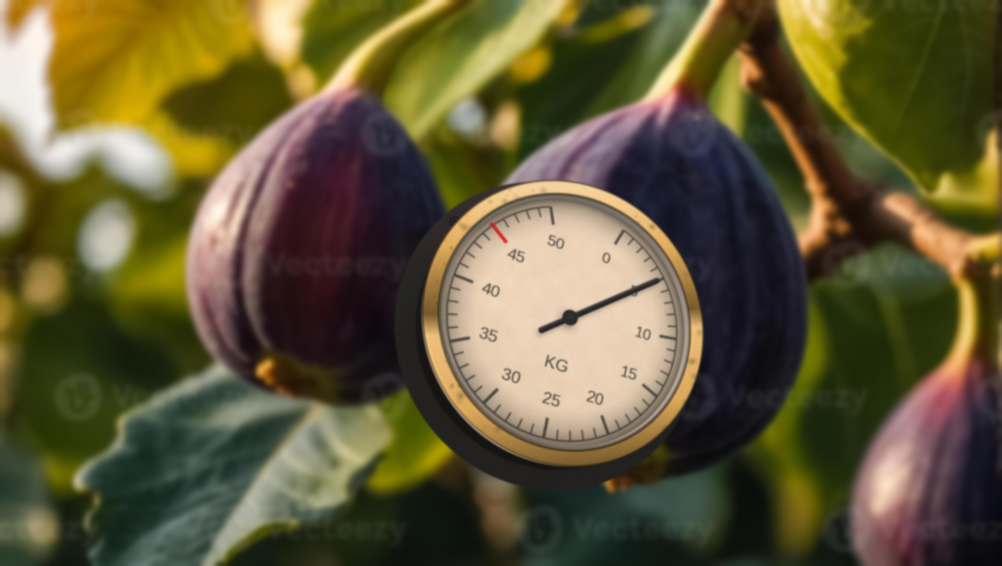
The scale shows 5 kg
